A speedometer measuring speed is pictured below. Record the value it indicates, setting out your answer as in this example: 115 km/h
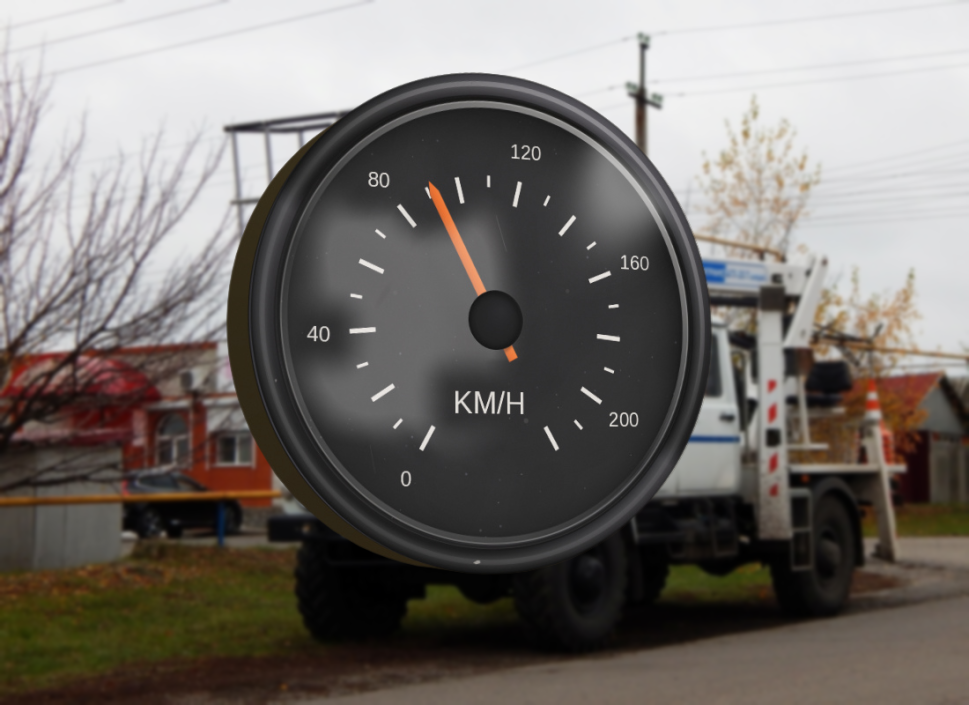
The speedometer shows 90 km/h
